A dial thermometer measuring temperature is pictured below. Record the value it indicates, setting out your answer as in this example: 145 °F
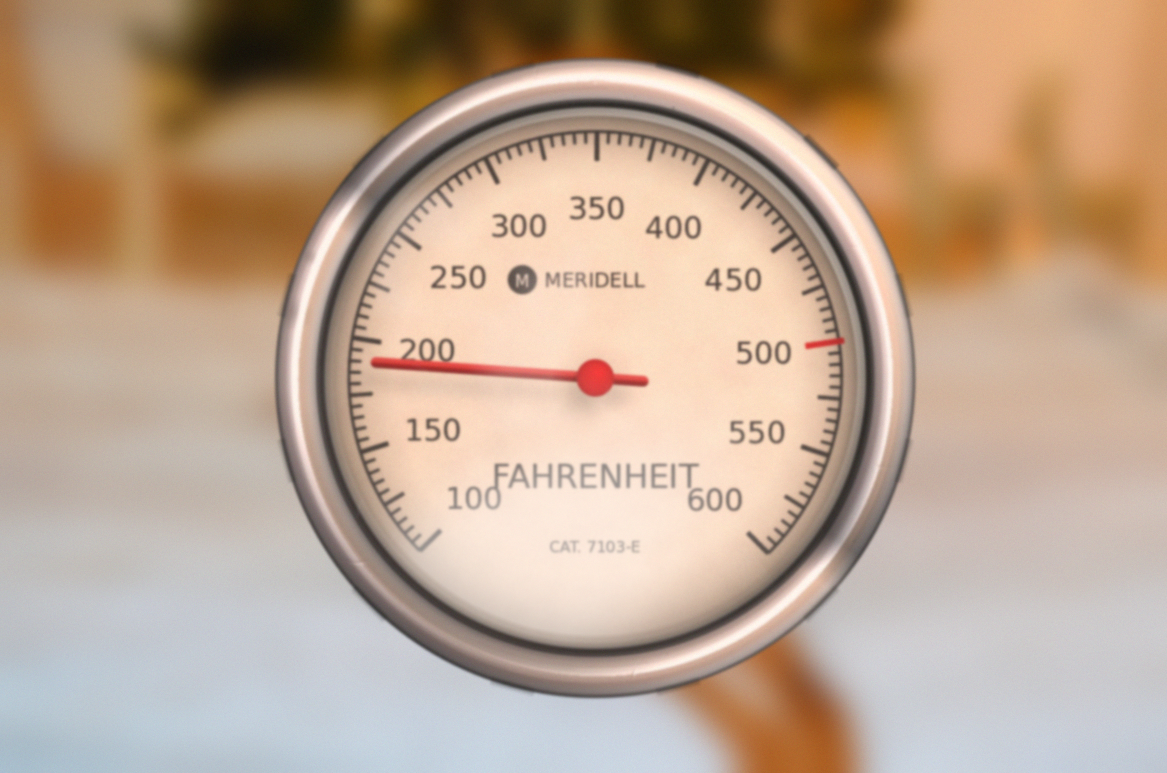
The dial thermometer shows 190 °F
